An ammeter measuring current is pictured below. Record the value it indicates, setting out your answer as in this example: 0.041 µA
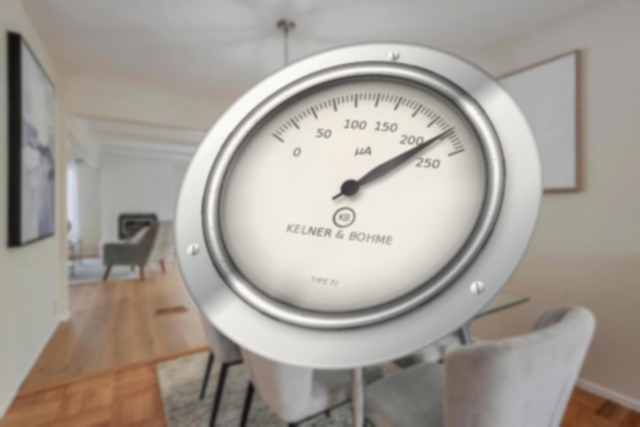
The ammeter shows 225 µA
